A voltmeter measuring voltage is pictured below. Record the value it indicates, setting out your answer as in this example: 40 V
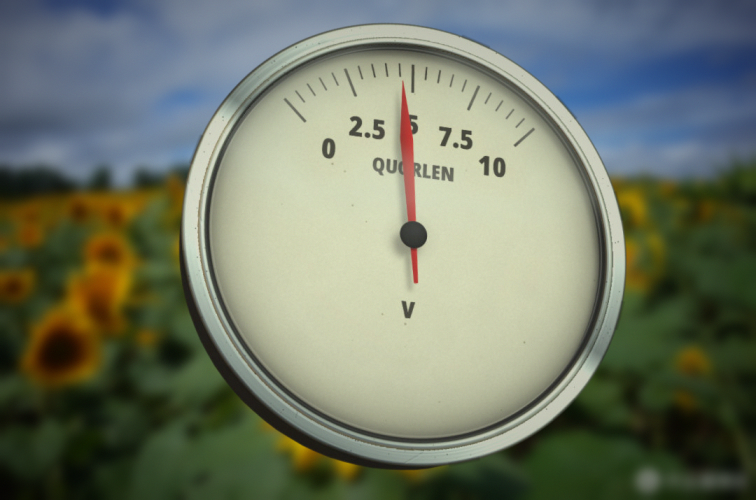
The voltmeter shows 4.5 V
